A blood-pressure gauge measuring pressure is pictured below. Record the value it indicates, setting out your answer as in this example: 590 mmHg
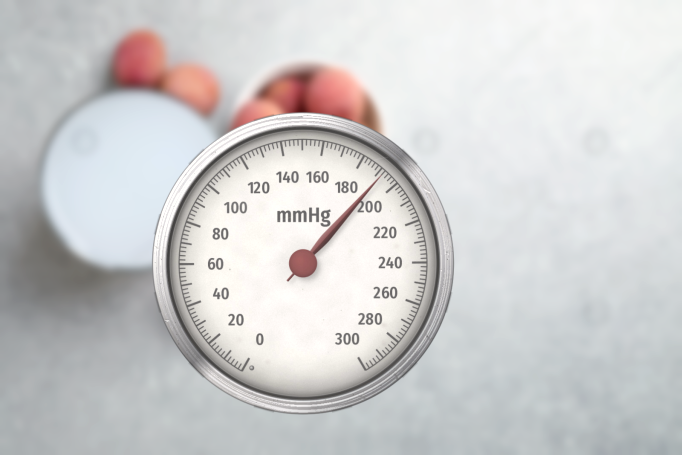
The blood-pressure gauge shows 192 mmHg
